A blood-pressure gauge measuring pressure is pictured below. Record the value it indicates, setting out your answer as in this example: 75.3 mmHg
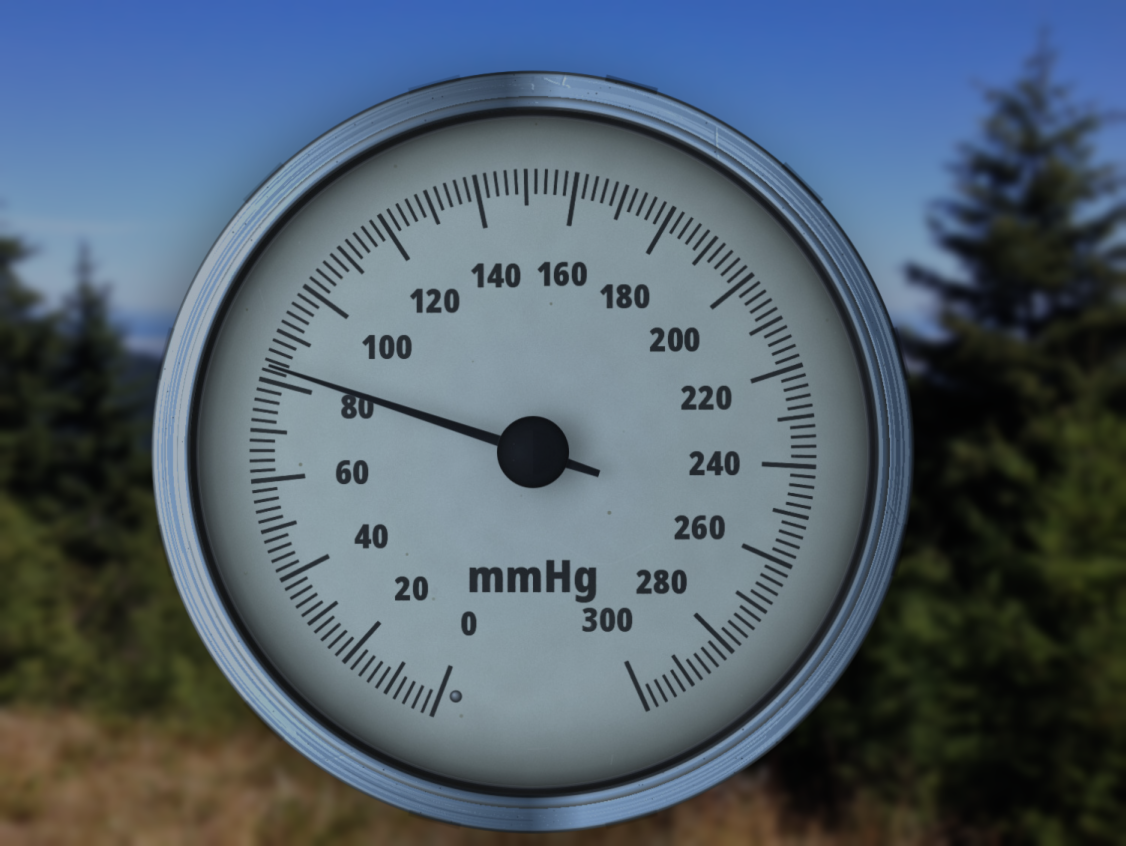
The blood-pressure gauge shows 83 mmHg
